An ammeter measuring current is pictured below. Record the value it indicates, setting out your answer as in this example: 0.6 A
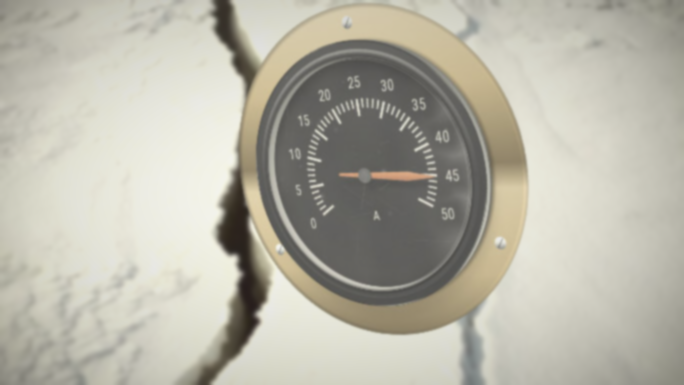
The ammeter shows 45 A
